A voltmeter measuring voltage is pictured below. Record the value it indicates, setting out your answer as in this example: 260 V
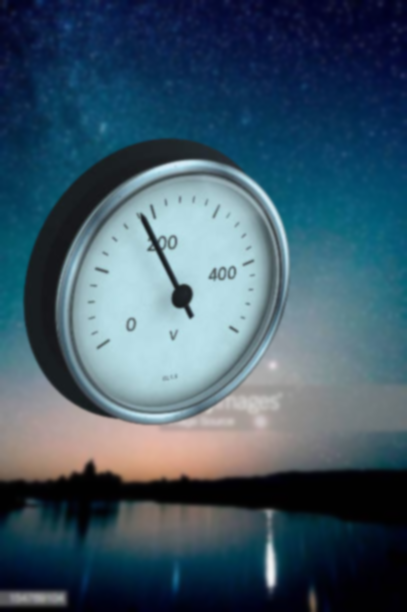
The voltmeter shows 180 V
